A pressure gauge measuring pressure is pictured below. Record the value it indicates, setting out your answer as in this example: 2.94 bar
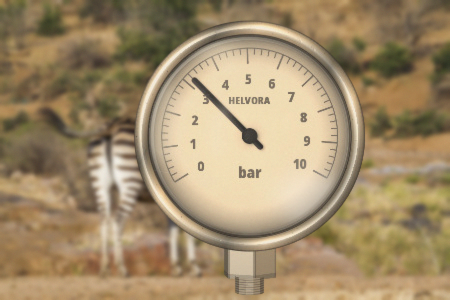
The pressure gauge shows 3.2 bar
